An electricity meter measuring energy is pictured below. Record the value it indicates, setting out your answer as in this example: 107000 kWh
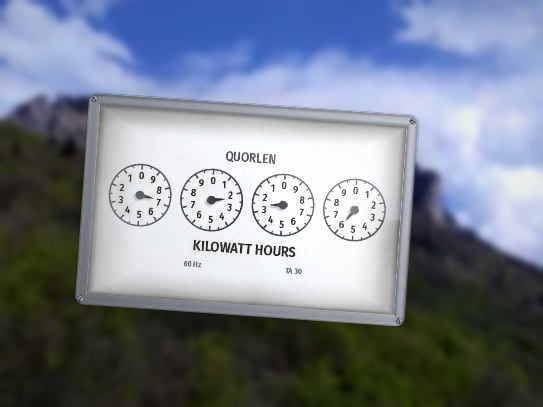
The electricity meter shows 7226 kWh
